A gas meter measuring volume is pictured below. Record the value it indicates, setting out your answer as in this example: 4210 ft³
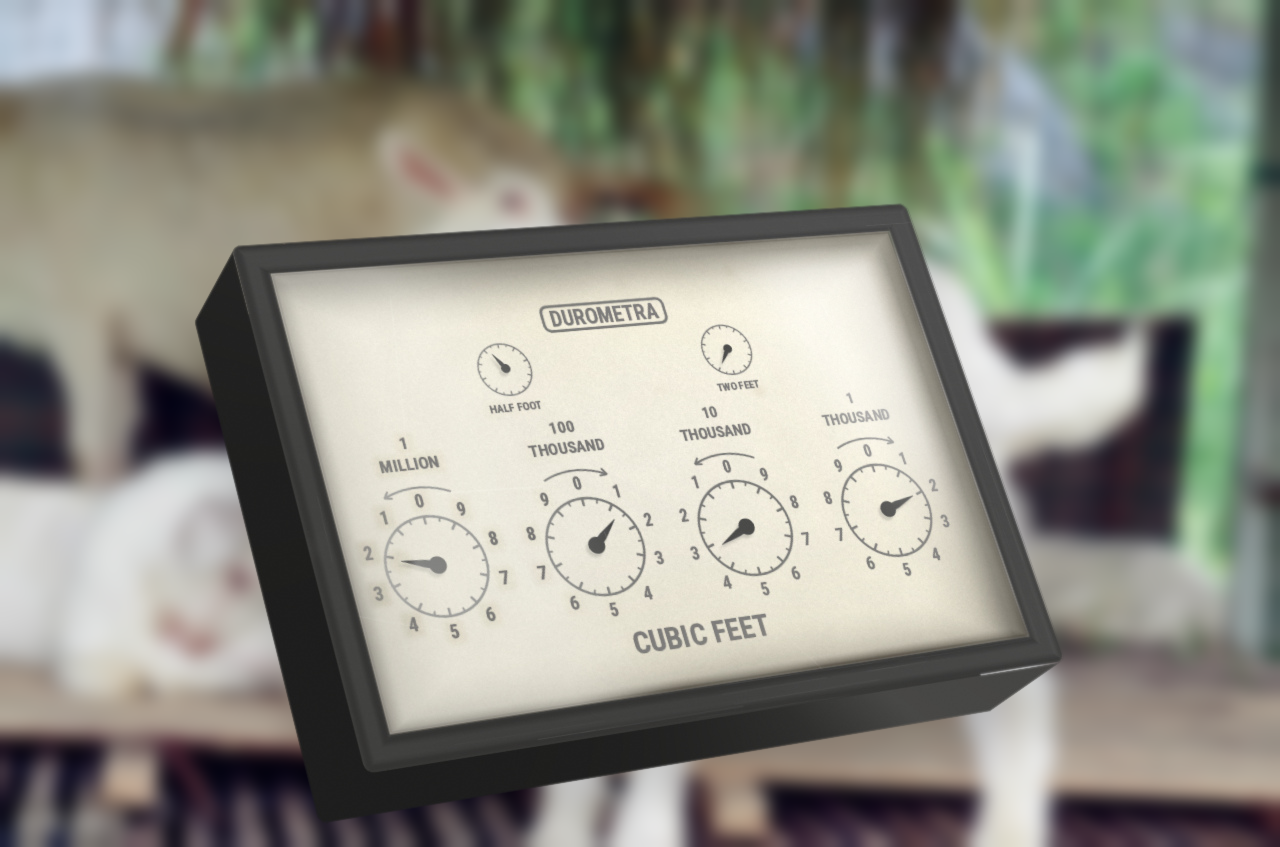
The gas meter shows 213200 ft³
